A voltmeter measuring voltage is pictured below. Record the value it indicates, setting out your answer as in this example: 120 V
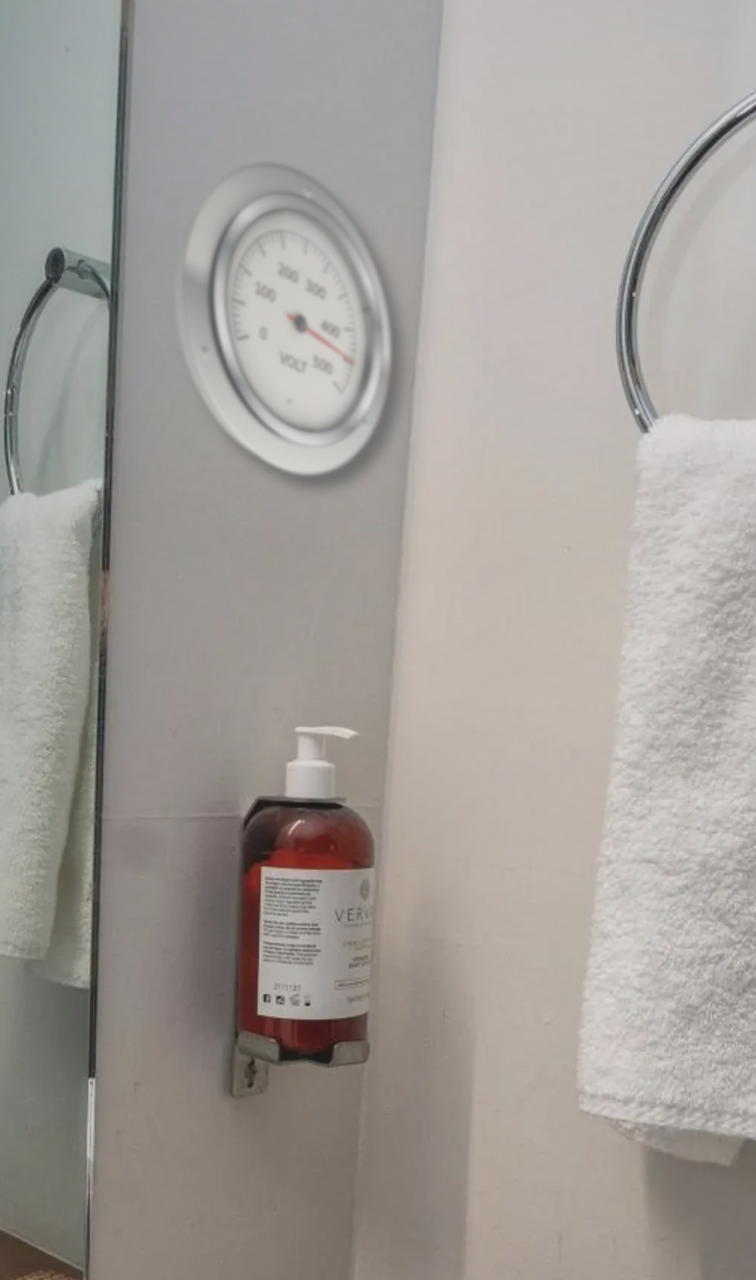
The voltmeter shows 450 V
